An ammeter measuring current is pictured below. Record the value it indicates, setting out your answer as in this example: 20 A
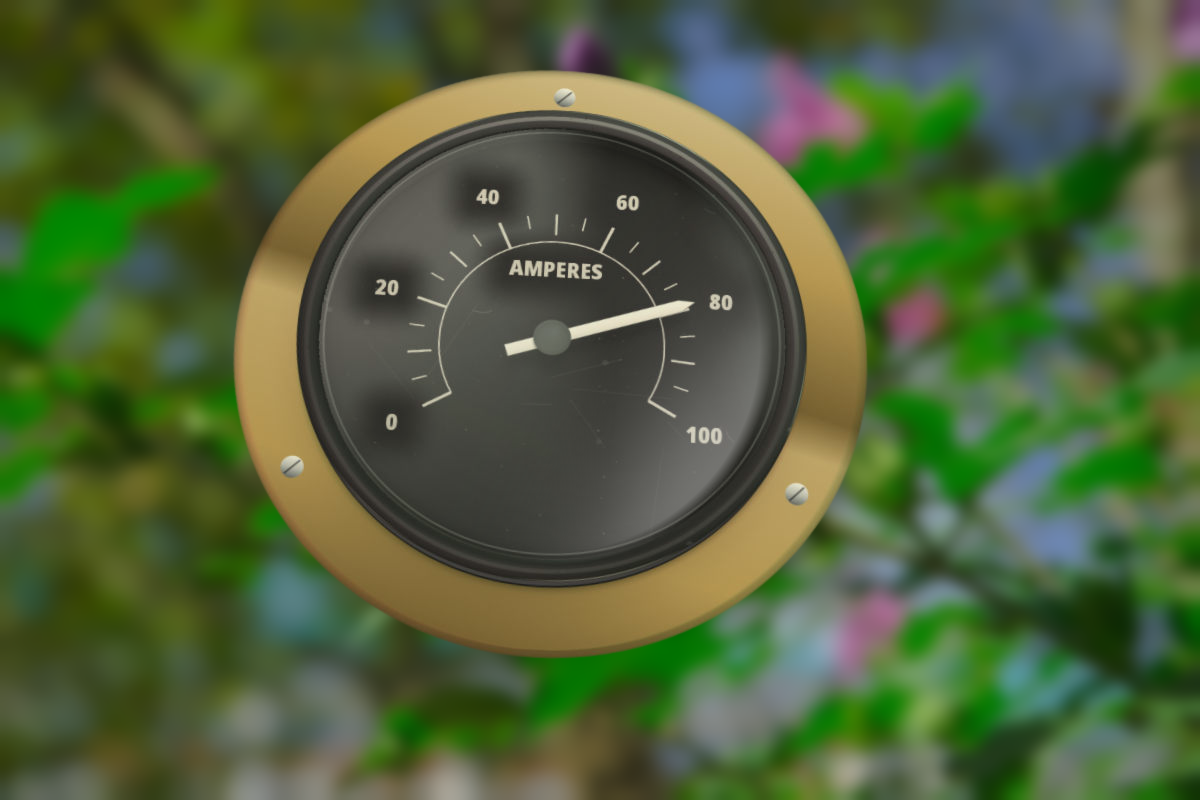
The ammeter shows 80 A
